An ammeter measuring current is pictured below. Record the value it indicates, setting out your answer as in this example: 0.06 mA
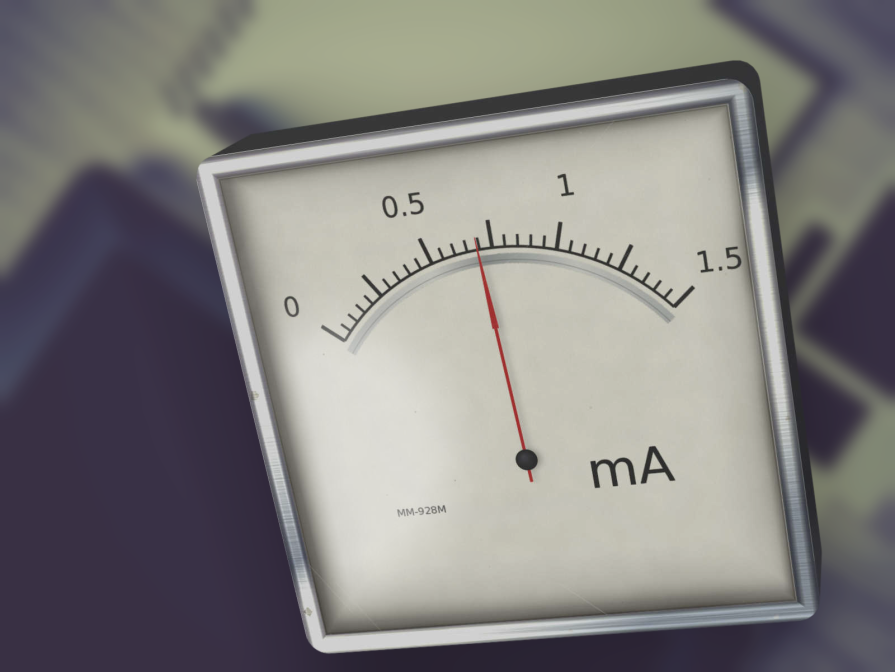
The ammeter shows 0.7 mA
